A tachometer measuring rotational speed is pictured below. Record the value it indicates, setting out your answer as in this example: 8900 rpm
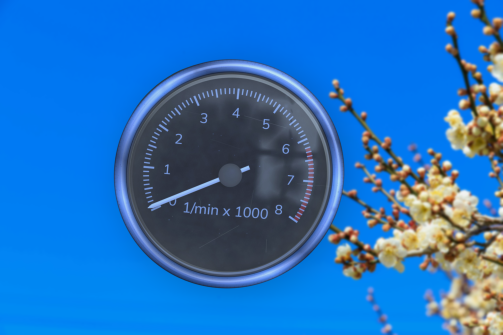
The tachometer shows 100 rpm
